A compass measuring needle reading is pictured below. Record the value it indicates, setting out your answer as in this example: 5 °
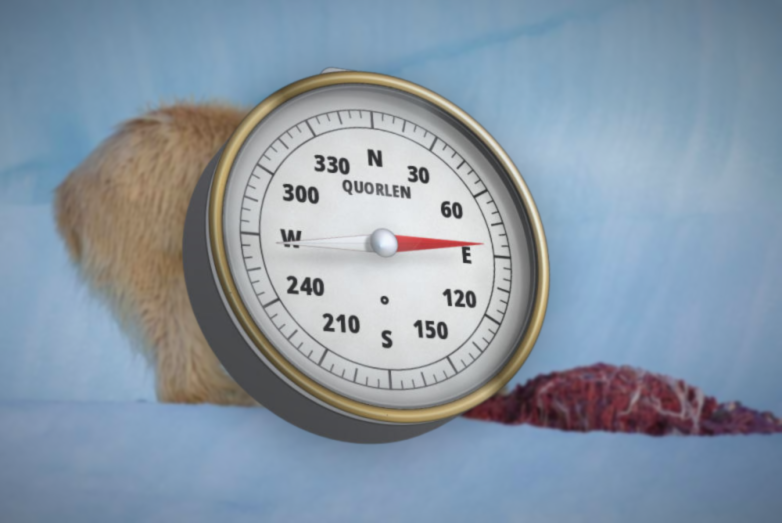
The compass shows 85 °
